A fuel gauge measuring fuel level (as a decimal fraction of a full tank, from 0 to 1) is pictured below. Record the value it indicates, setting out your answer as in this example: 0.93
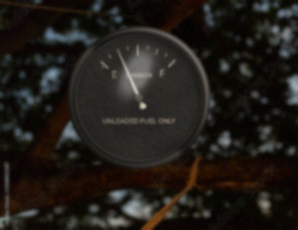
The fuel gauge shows 0.25
